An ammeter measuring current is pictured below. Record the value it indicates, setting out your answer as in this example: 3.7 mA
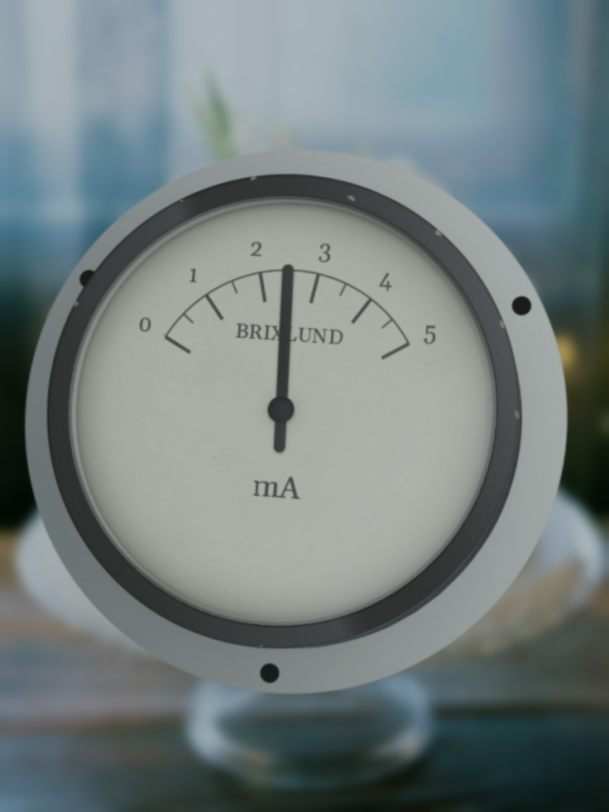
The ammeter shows 2.5 mA
